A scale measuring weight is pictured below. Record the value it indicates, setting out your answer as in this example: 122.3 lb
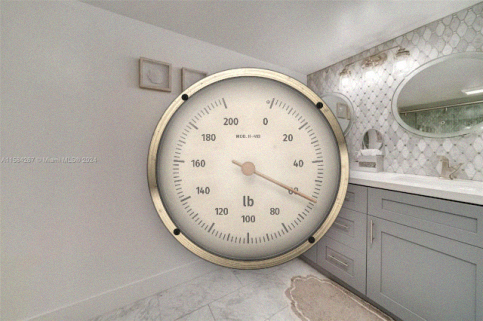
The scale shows 60 lb
